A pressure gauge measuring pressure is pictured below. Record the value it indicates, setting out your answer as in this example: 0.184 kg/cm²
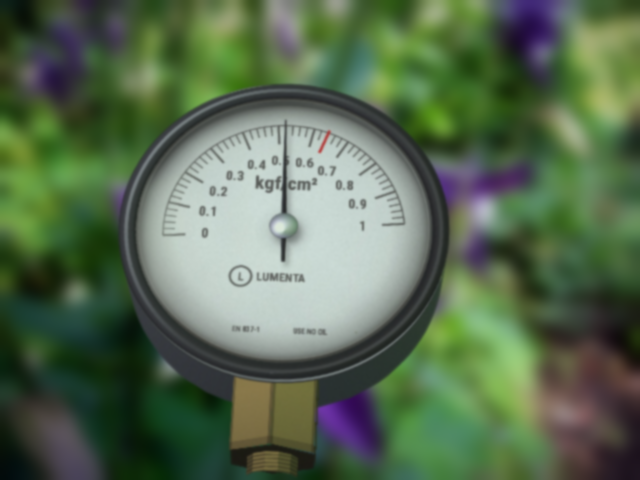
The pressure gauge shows 0.52 kg/cm²
